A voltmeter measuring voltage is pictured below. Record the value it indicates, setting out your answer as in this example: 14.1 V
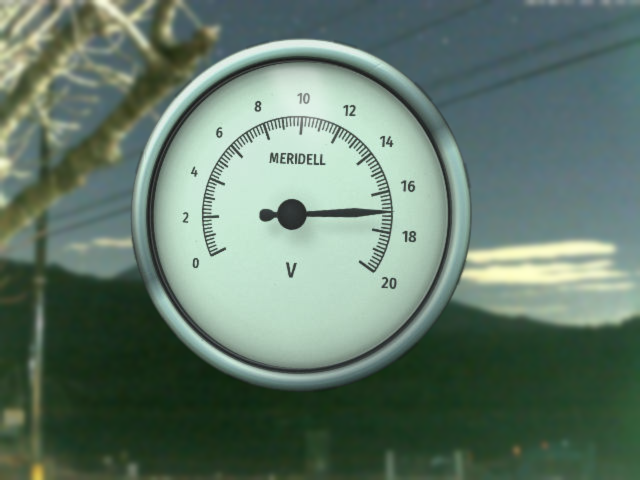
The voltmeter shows 17 V
